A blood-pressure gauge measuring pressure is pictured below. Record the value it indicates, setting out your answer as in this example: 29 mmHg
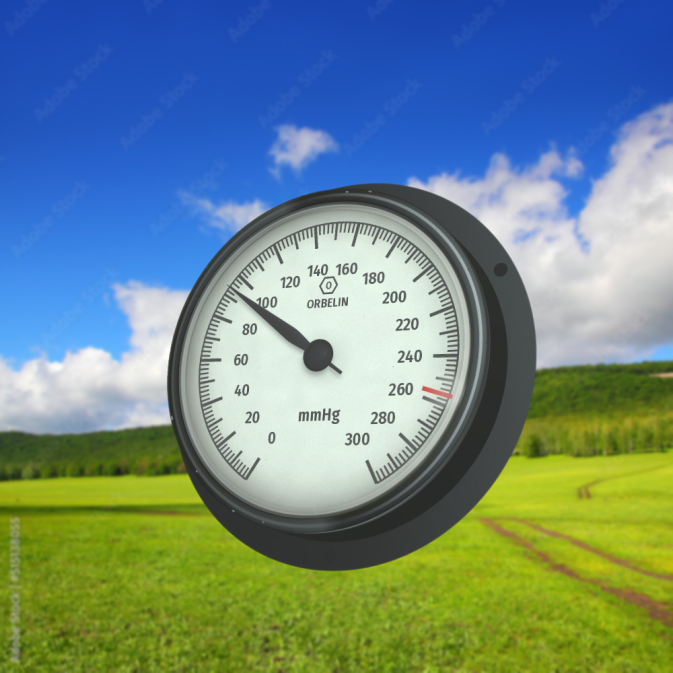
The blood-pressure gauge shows 94 mmHg
